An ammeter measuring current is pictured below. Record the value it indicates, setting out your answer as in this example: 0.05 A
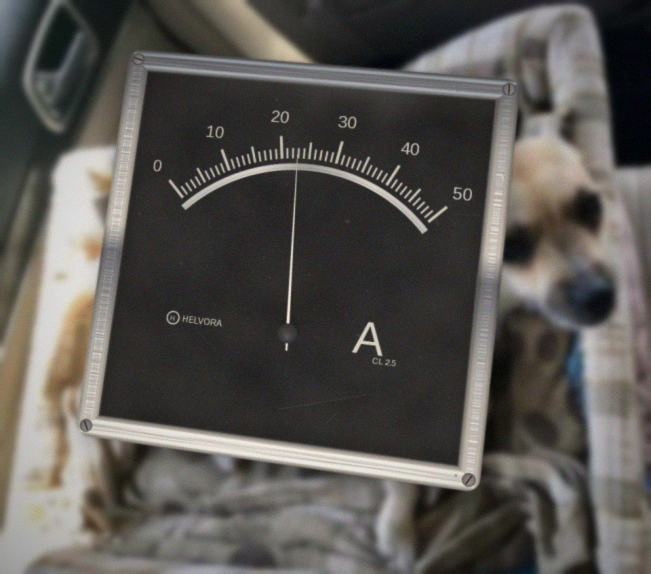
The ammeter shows 23 A
